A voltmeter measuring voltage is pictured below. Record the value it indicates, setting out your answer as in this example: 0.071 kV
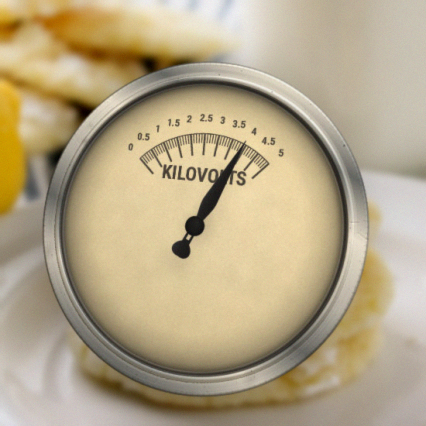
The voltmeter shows 4 kV
